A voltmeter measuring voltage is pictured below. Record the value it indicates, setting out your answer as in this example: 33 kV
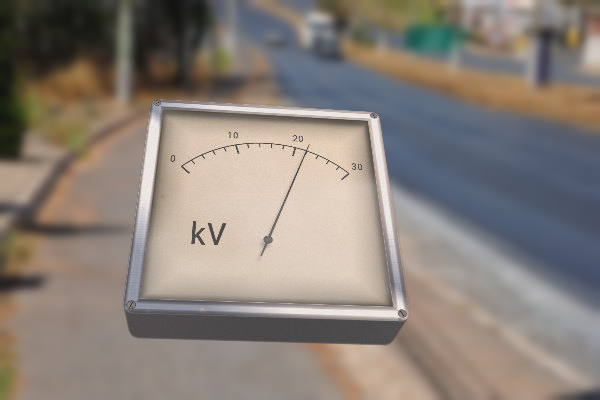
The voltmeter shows 22 kV
